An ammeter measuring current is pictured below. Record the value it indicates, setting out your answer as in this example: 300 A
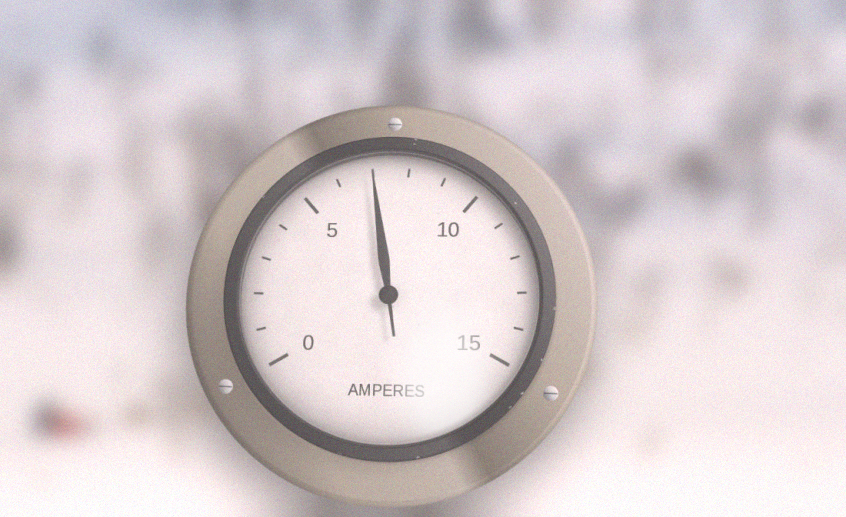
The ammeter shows 7 A
